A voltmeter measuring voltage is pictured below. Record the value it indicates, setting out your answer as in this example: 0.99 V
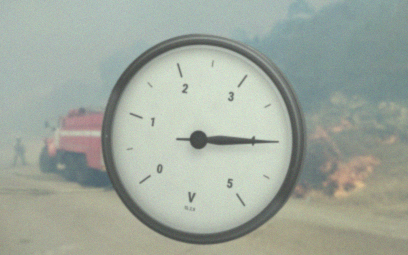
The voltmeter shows 4 V
